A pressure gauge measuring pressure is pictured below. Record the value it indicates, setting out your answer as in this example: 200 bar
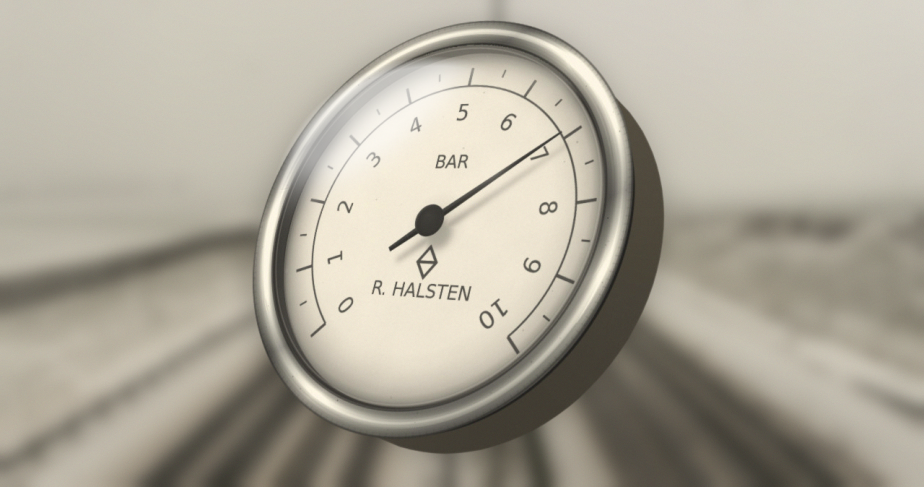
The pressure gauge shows 7 bar
